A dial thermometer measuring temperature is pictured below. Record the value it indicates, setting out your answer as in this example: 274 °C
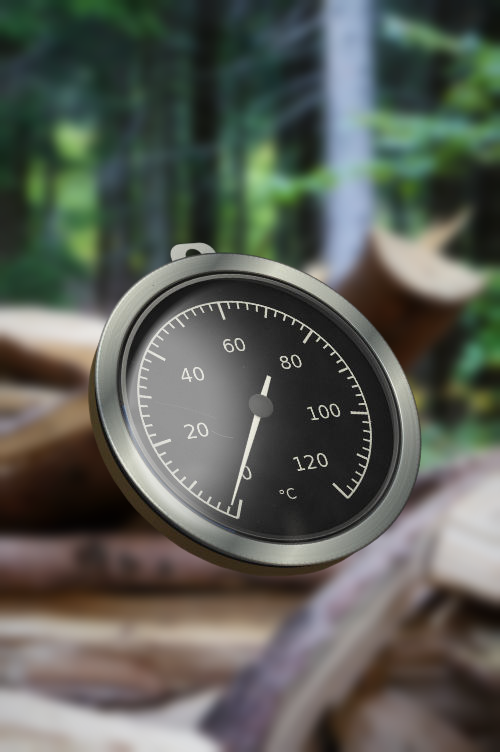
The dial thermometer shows 2 °C
